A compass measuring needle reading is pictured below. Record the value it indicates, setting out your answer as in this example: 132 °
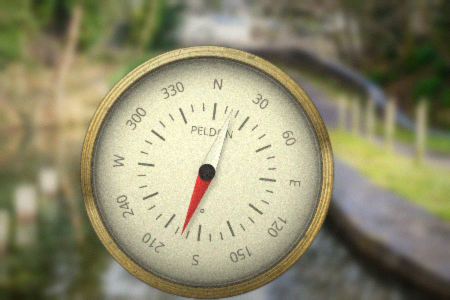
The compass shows 195 °
